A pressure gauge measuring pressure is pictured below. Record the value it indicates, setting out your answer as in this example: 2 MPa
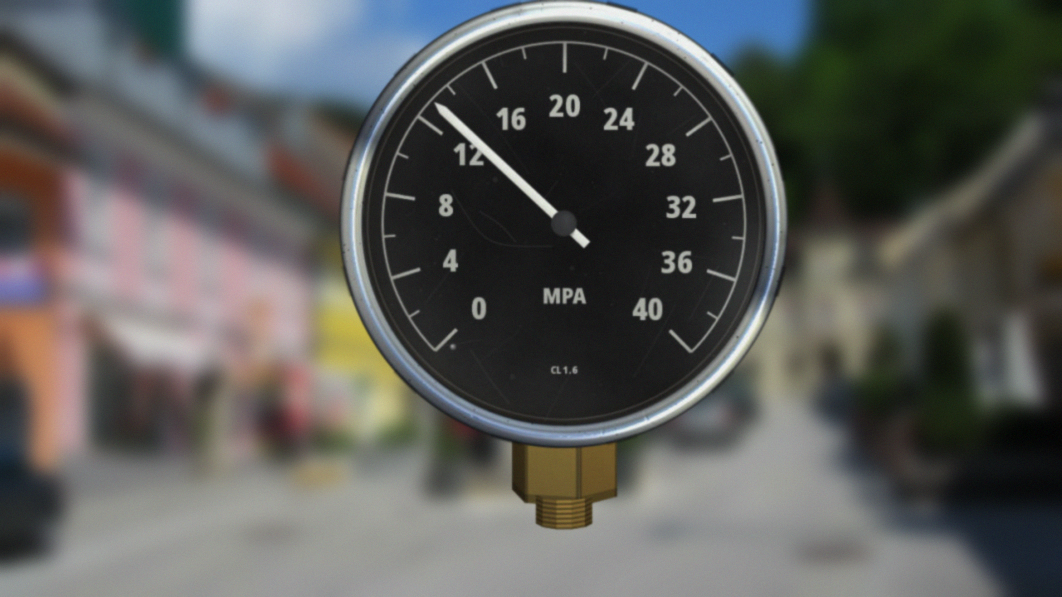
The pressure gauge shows 13 MPa
